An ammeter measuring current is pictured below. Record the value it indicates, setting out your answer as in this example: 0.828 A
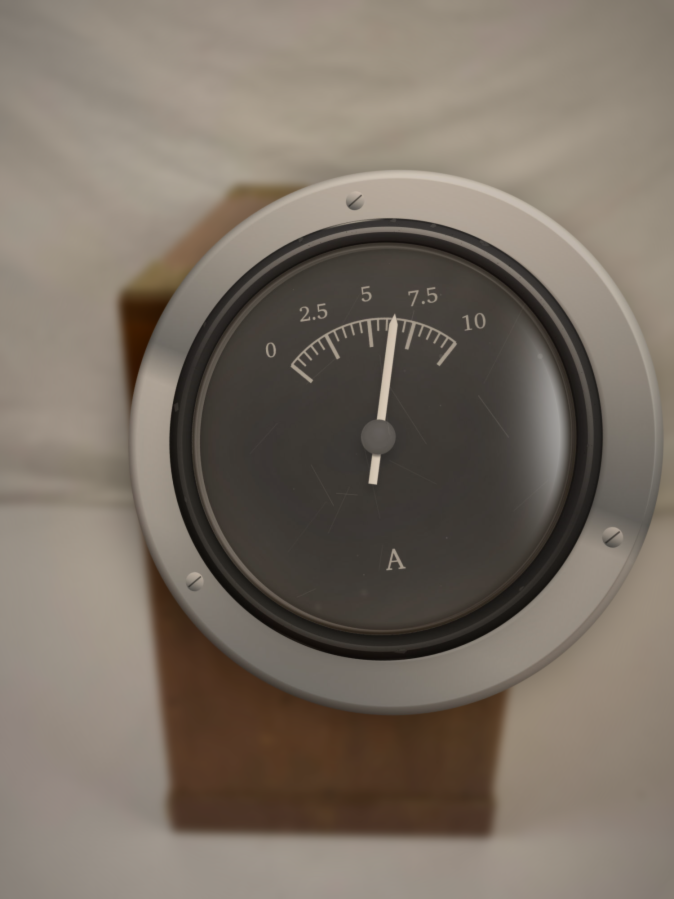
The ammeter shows 6.5 A
